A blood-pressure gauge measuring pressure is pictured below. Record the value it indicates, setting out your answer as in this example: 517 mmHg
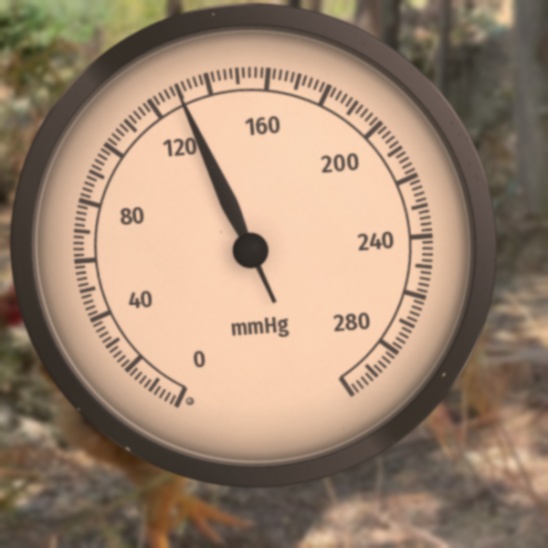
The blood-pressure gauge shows 130 mmHg
